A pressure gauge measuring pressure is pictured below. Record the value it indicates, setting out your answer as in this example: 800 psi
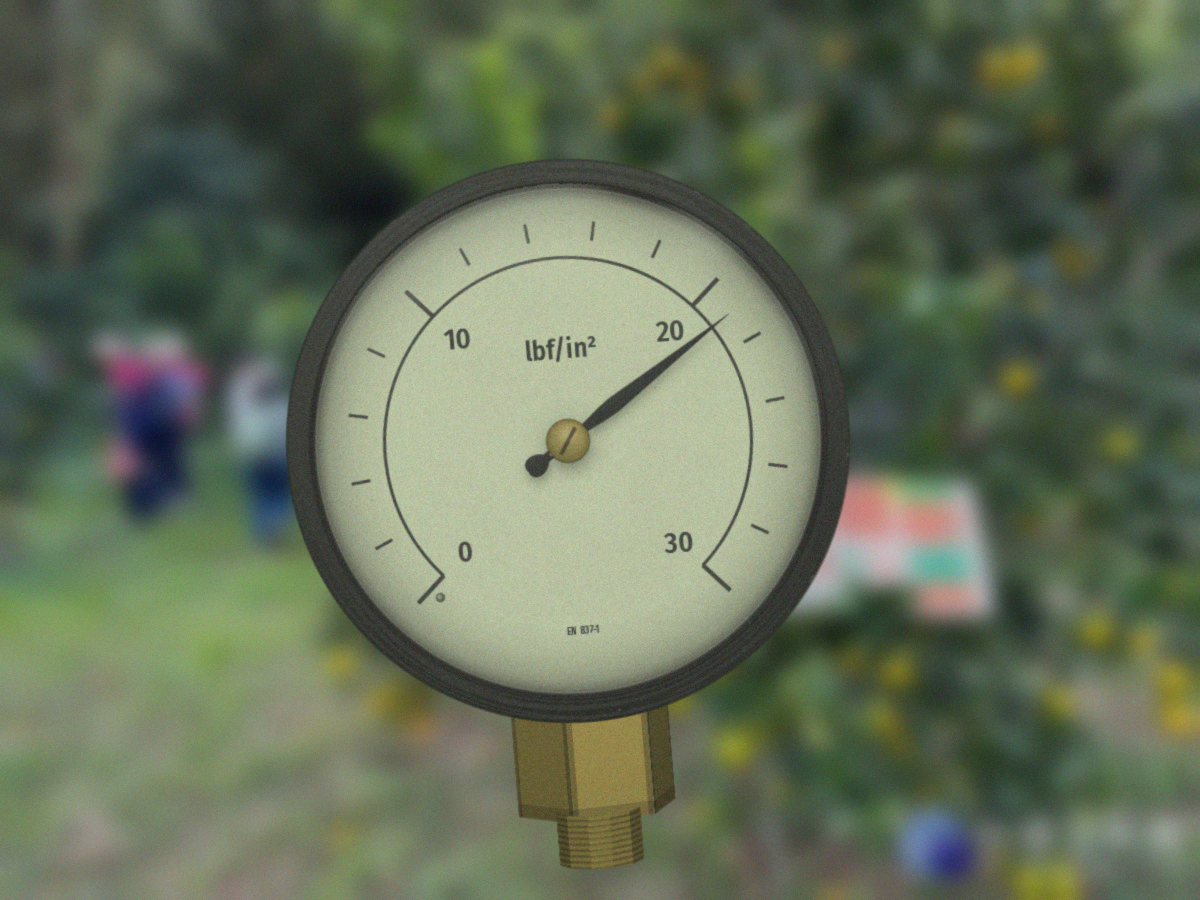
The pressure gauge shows 21 psi
